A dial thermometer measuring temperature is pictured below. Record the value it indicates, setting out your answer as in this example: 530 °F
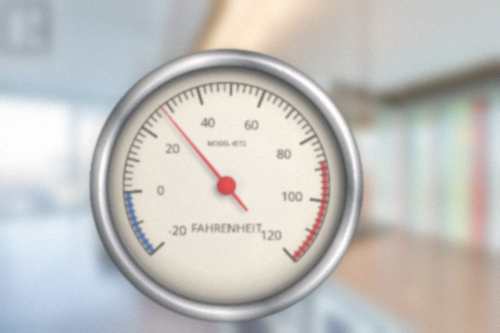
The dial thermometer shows 28 °F
